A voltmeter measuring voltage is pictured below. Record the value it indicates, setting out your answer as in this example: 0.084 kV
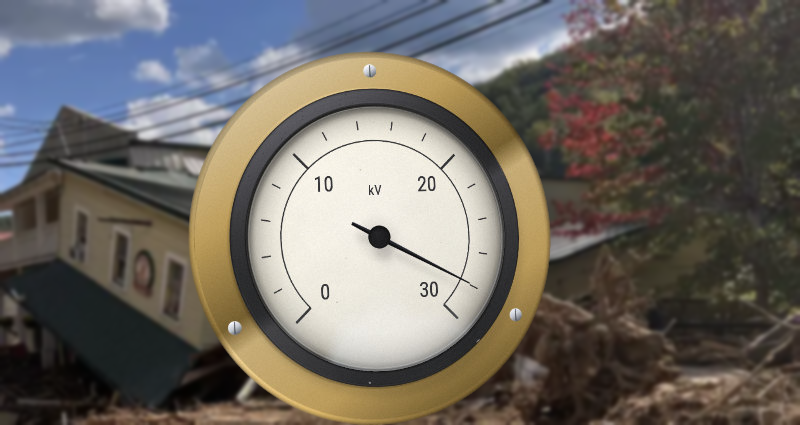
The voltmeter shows 28 kV
